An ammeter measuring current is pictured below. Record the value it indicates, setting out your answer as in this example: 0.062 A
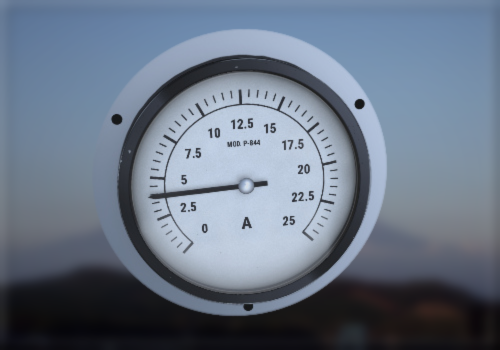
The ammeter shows 4 A
